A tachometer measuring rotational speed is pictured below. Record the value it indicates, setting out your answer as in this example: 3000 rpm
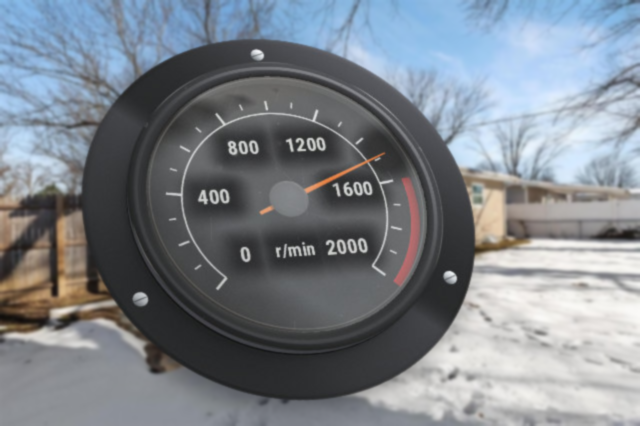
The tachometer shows 1500 rpm
